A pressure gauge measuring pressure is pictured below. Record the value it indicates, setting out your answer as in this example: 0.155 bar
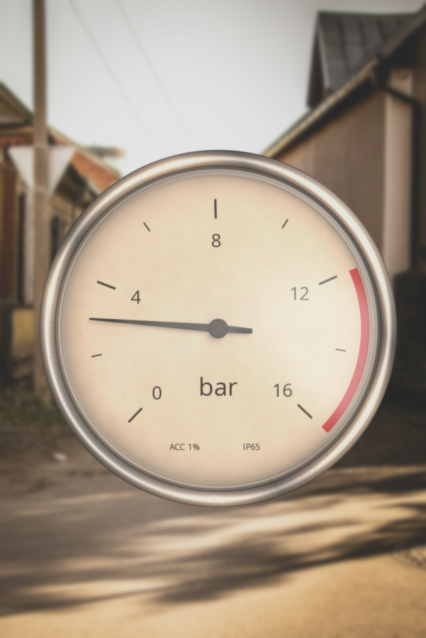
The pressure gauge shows 3 bar
